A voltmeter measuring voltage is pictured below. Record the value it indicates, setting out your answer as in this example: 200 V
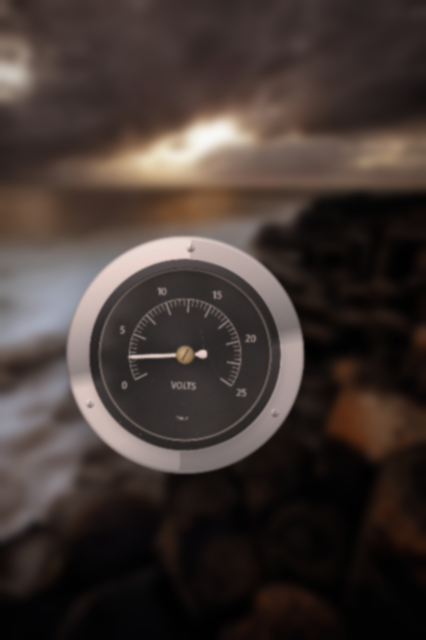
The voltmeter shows 2.5 V
